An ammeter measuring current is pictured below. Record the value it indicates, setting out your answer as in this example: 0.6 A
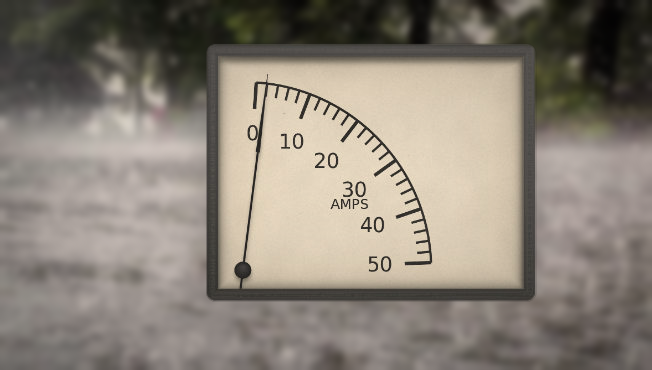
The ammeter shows 2 A
